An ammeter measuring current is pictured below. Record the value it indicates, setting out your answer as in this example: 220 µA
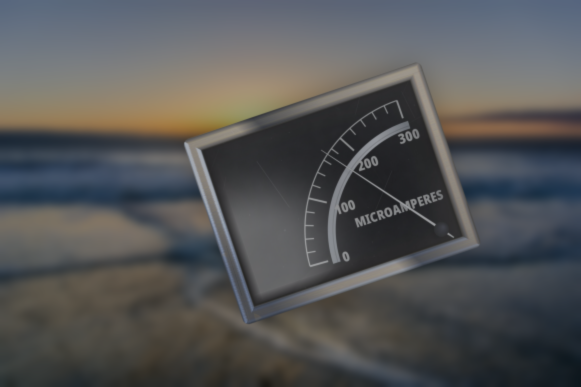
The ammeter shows 170 µA
